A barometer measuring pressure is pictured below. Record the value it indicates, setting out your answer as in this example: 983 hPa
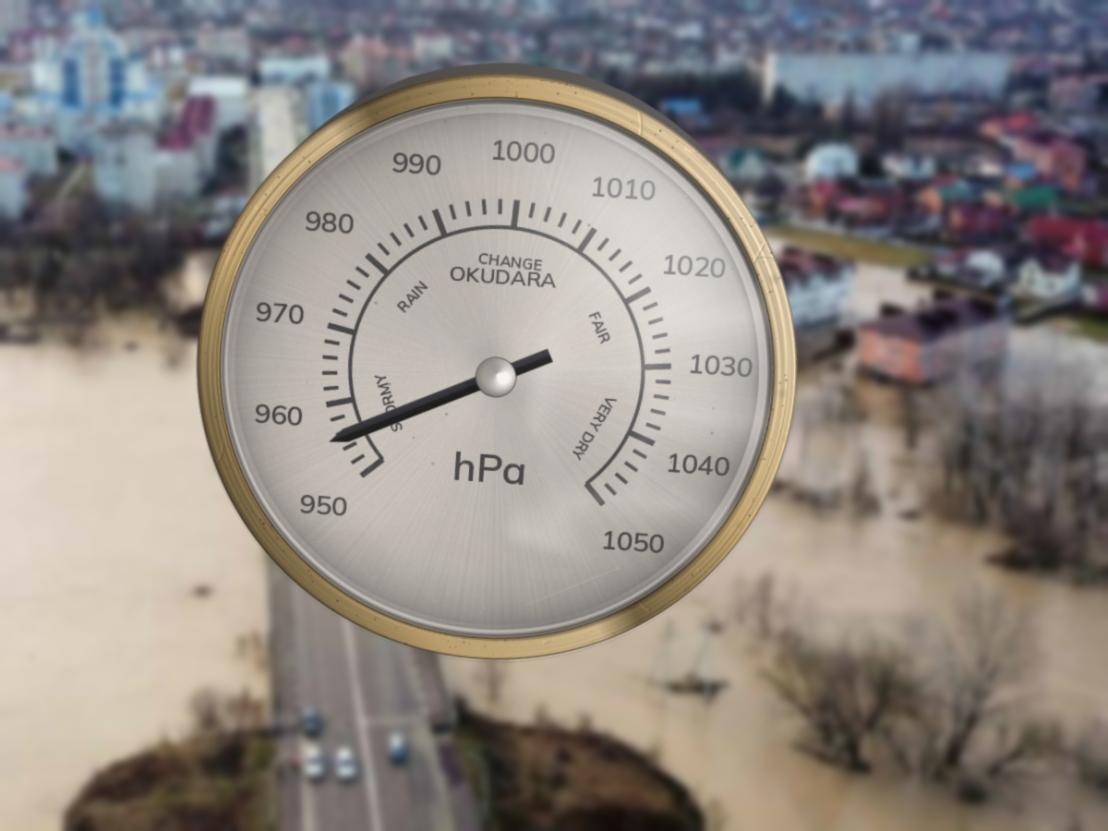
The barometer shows 956 hPa
